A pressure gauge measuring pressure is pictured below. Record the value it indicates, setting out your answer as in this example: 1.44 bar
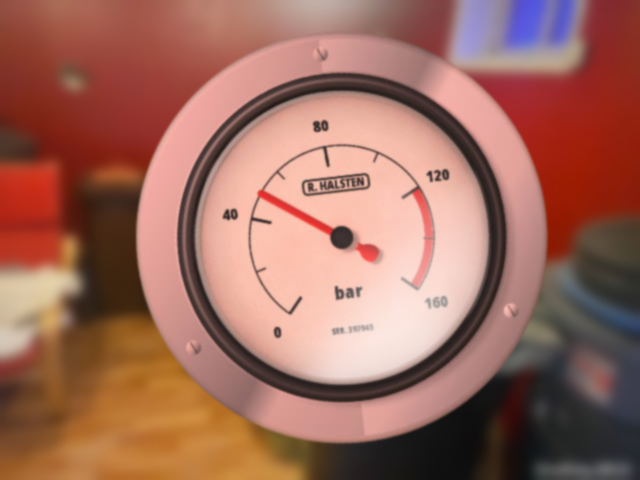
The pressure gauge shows 50 bar
